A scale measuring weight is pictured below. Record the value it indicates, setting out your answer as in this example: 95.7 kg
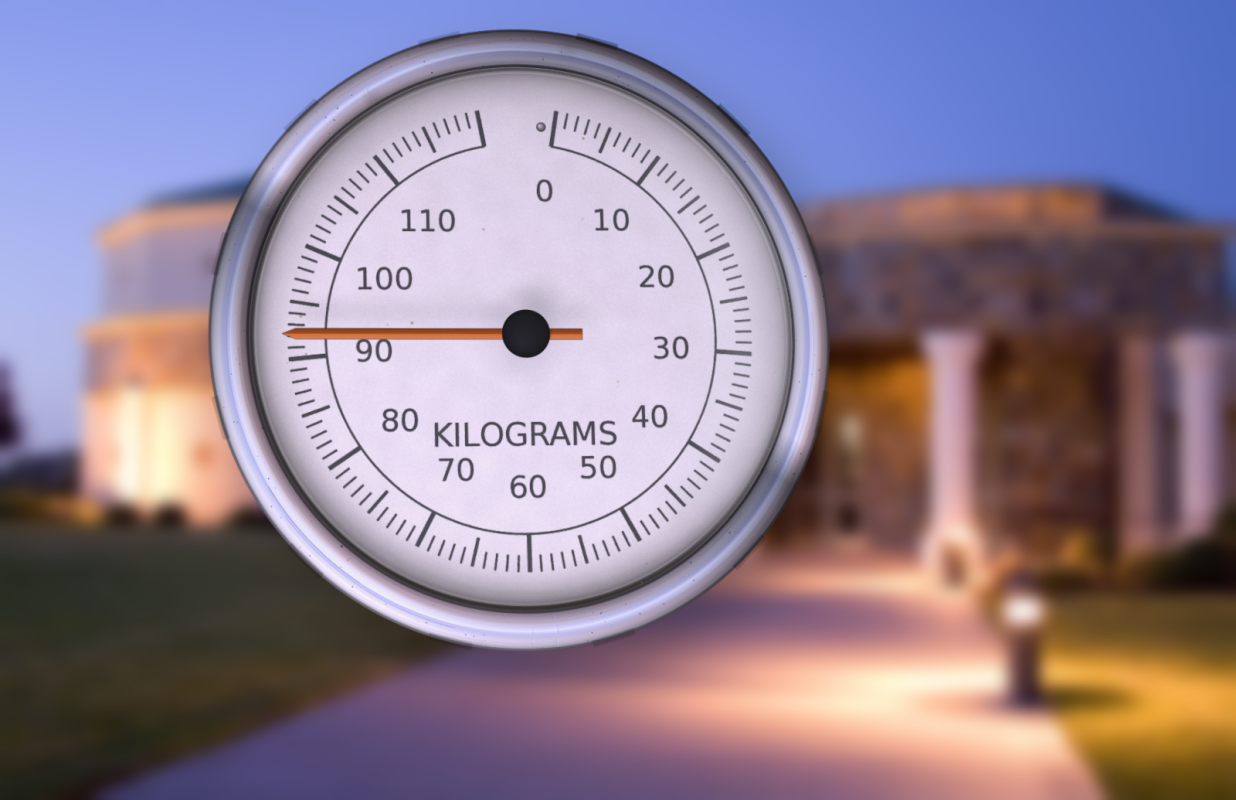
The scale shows 92 kg
